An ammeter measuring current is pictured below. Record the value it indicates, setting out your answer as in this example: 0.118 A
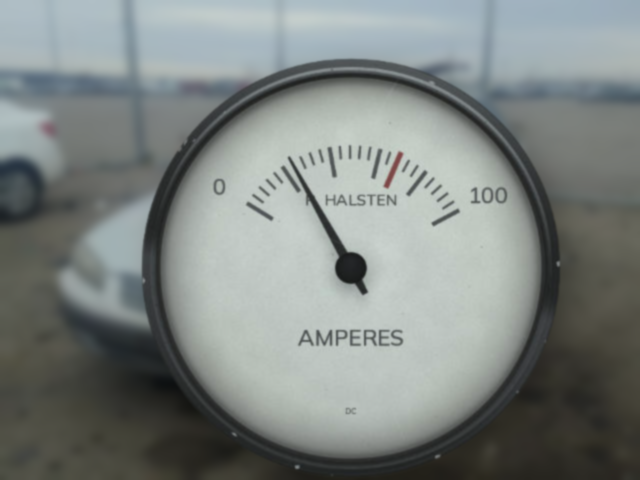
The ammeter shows 24 A
